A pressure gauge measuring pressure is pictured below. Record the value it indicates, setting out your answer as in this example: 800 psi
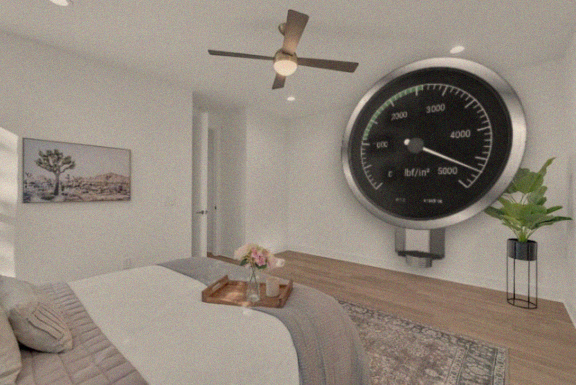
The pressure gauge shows 4700 psi
